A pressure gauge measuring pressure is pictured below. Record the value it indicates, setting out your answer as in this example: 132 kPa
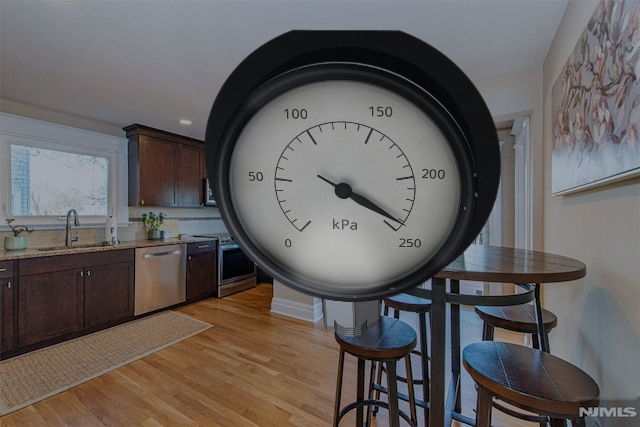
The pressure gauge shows 240 kPa
